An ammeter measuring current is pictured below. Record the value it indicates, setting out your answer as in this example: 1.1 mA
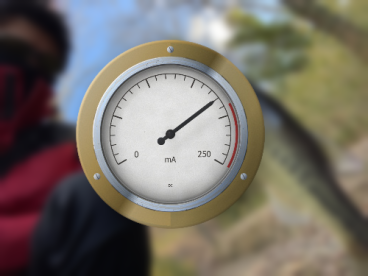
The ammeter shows 180 mA
